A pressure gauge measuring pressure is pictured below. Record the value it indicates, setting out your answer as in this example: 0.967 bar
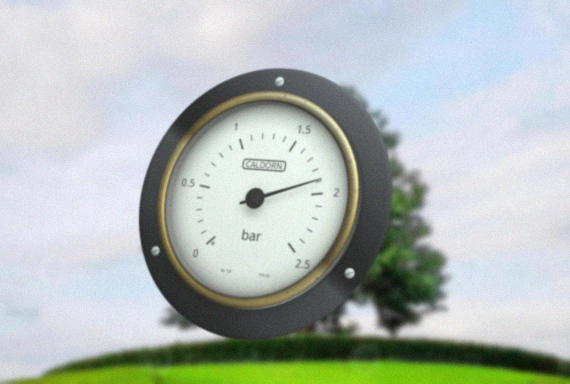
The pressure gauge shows 1.9 bar
